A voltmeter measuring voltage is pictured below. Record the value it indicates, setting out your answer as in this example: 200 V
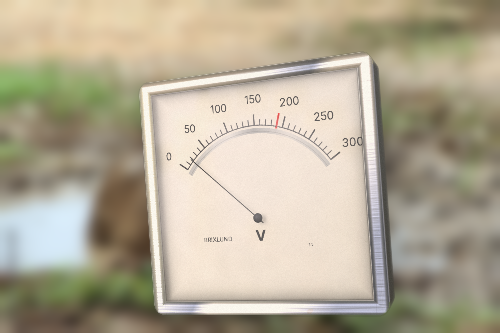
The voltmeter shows 20 V
